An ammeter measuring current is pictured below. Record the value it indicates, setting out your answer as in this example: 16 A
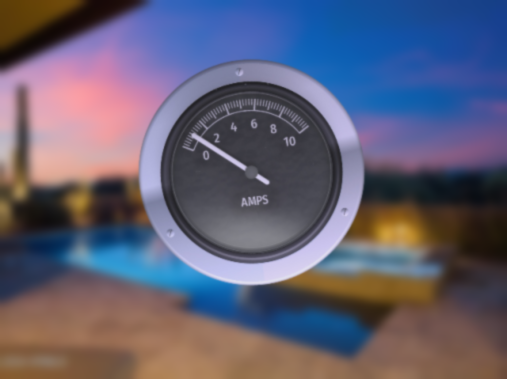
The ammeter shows 1 A
